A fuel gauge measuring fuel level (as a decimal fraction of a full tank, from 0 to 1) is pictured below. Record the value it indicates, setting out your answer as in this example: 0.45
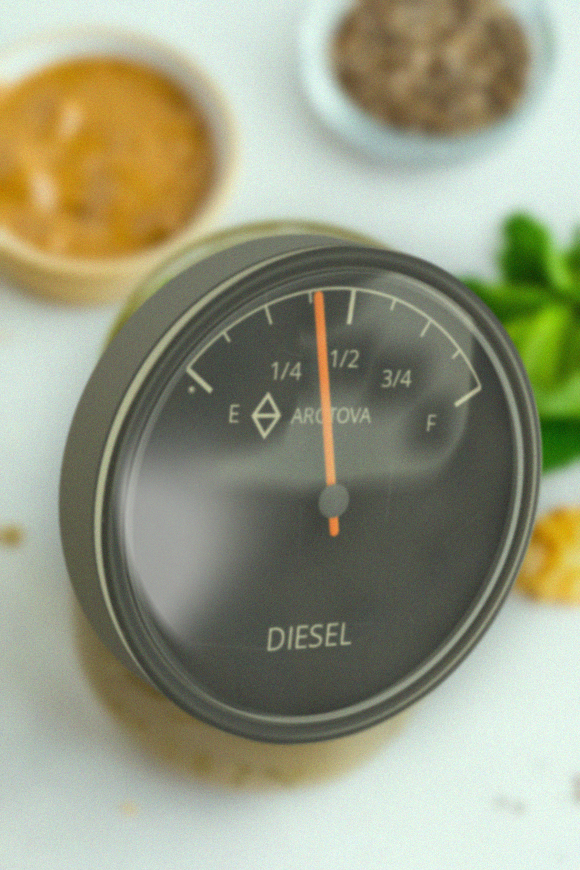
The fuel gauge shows 0.375
